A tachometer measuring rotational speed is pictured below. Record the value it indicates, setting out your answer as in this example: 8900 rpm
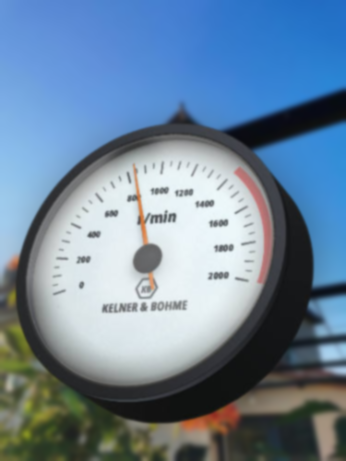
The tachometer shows 850 rpm
